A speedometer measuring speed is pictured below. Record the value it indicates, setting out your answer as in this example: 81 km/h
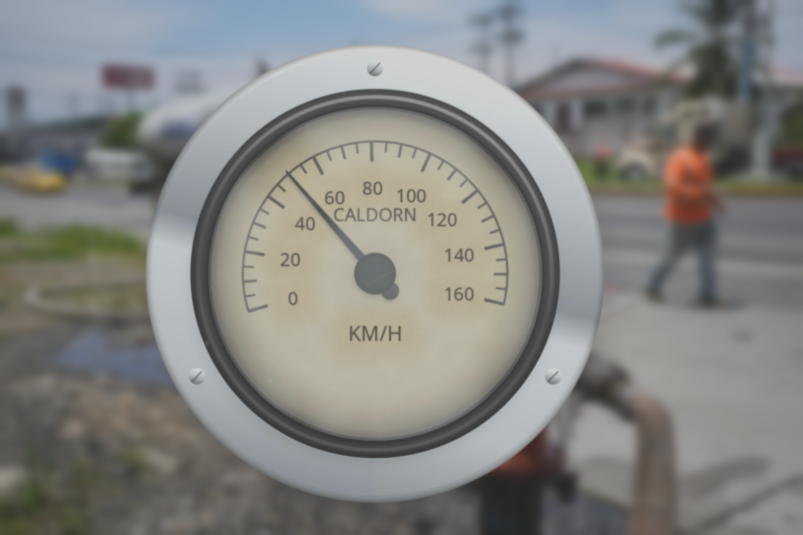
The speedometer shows 50 km/h
